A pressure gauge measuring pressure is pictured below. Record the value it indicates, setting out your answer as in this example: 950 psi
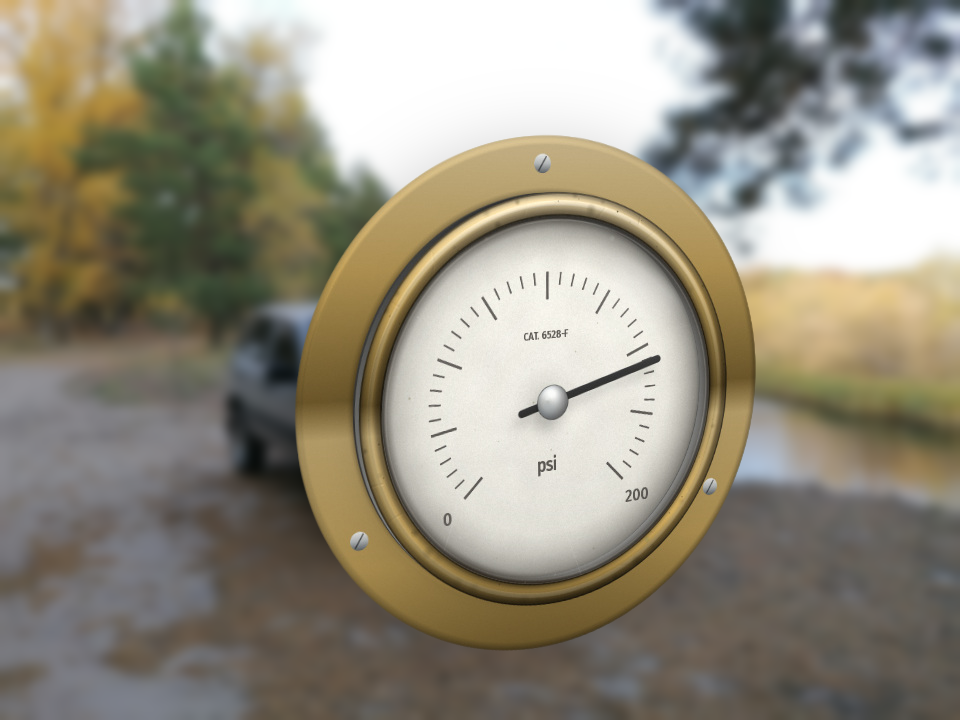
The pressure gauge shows 155 psi
